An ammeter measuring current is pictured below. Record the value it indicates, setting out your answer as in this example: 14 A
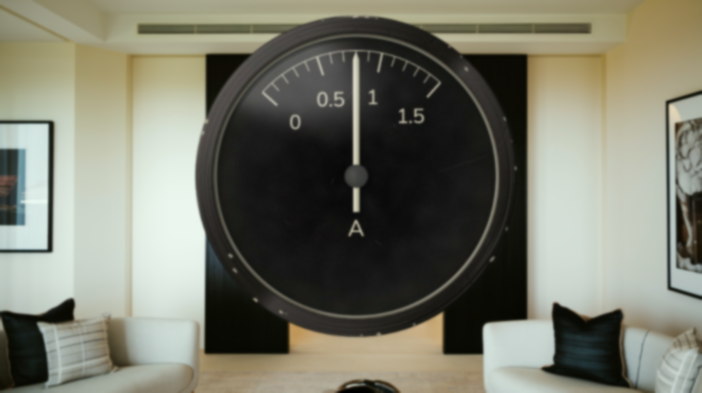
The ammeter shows 0.8 A
